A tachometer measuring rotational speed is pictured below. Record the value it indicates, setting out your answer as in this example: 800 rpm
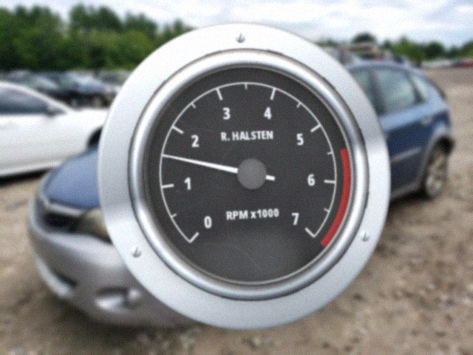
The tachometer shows 1500 rpm
